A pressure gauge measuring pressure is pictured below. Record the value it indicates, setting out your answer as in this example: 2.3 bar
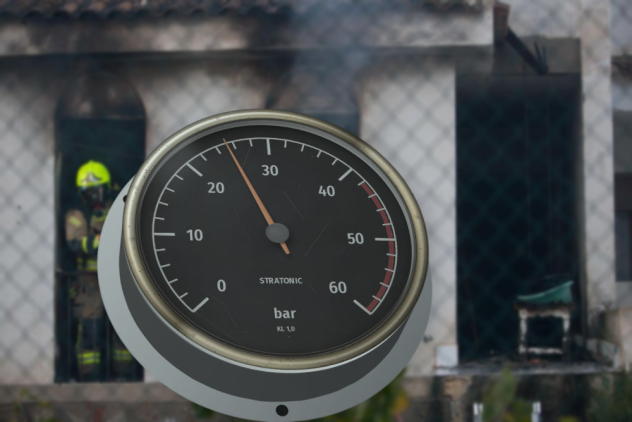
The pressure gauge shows 25 bar
